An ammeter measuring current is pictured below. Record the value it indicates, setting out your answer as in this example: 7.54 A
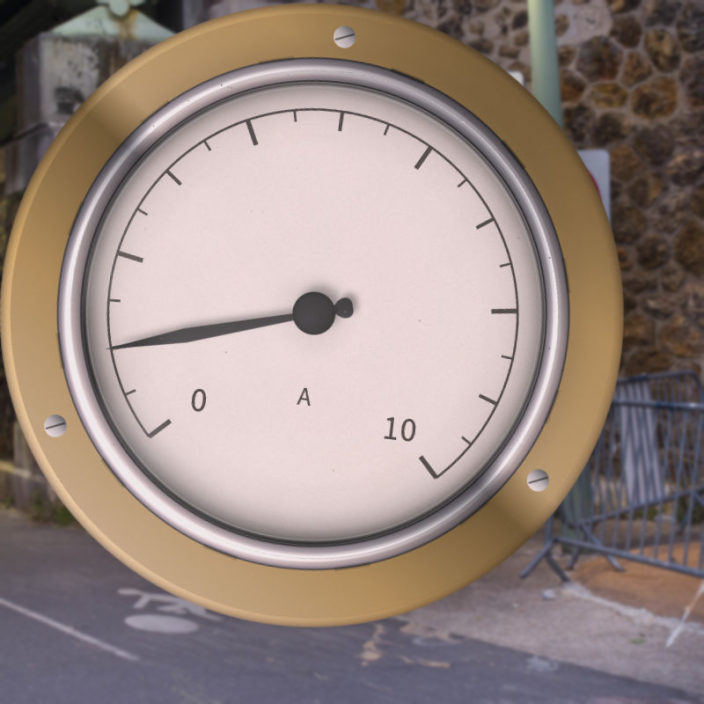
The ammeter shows 1 A
